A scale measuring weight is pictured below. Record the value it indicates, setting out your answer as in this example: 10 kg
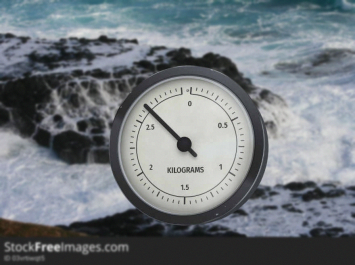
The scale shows 2.65 kg
